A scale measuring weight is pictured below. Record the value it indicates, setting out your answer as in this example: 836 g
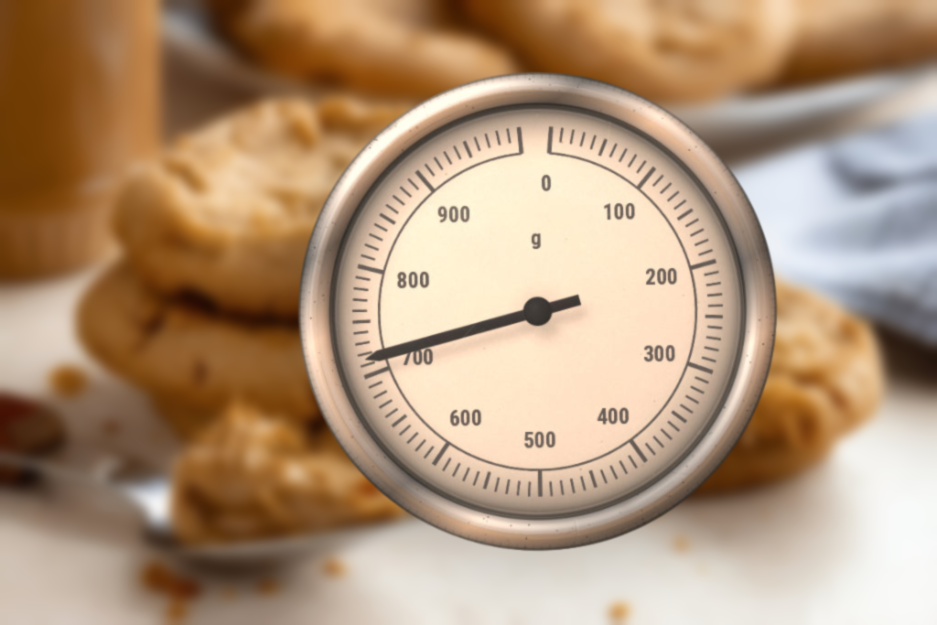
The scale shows 715 g
